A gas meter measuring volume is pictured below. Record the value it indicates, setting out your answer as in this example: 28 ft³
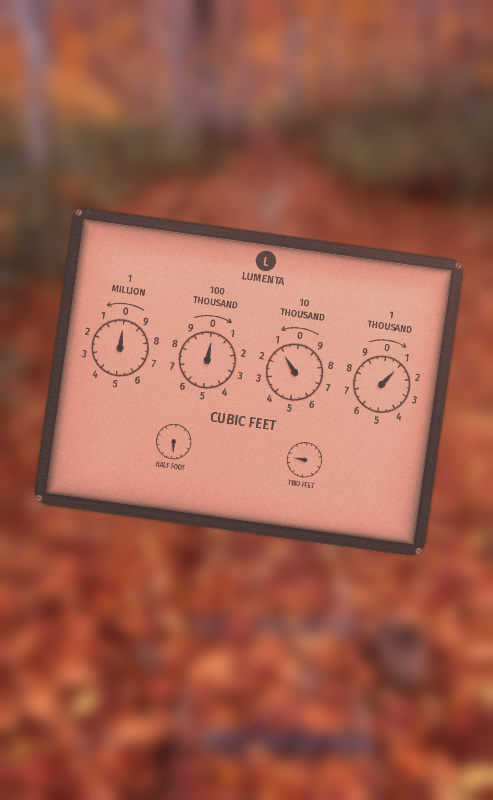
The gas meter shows 1100 ft³
